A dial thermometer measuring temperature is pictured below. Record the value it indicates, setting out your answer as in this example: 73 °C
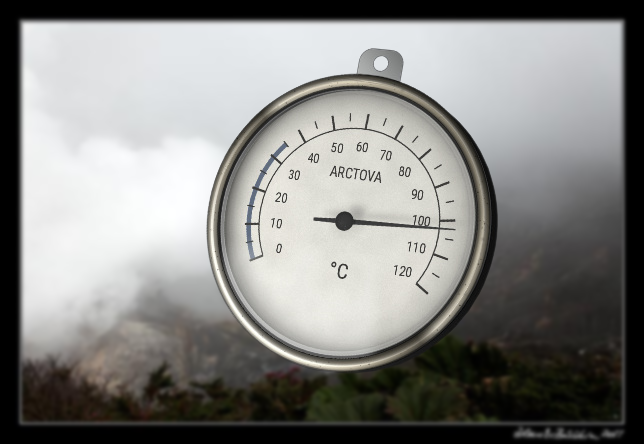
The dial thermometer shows 102.5 °C
